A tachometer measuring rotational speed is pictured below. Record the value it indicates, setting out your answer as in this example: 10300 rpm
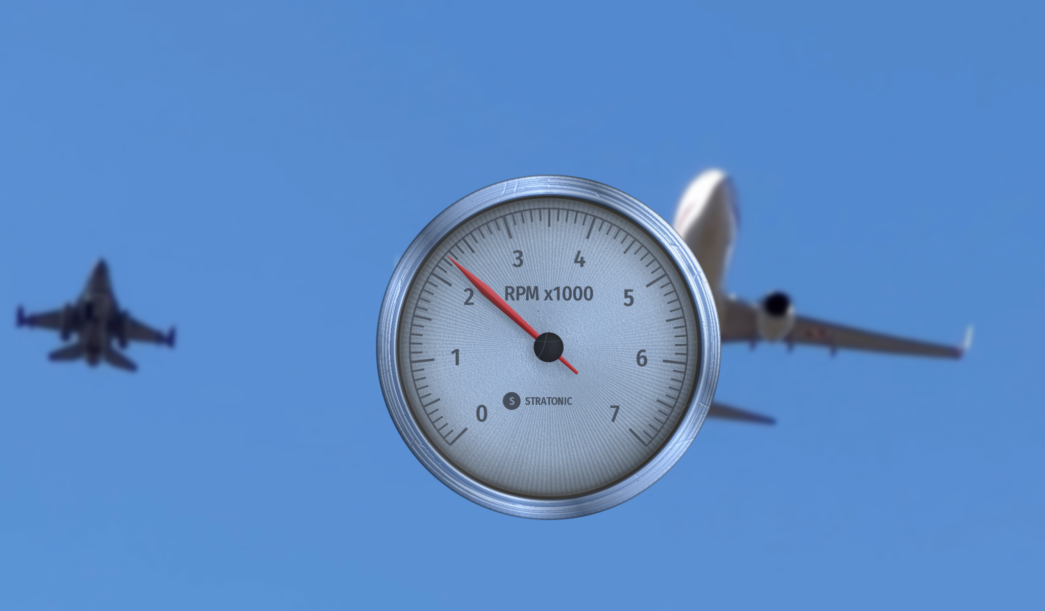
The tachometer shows 2250 rpm
